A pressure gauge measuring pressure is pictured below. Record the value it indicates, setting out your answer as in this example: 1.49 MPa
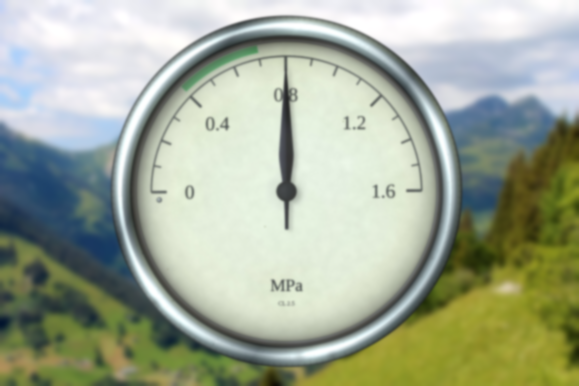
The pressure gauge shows 0.8 MPa
